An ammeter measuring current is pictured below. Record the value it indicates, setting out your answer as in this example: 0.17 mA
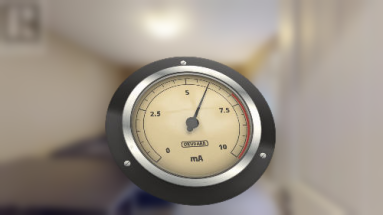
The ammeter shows 6 mA
